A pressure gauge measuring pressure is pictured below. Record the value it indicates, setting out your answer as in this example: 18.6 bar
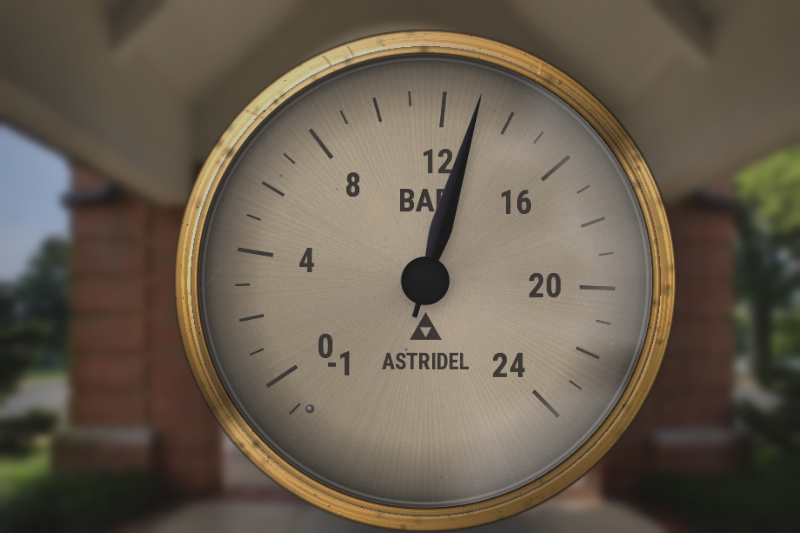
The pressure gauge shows 13 bar
